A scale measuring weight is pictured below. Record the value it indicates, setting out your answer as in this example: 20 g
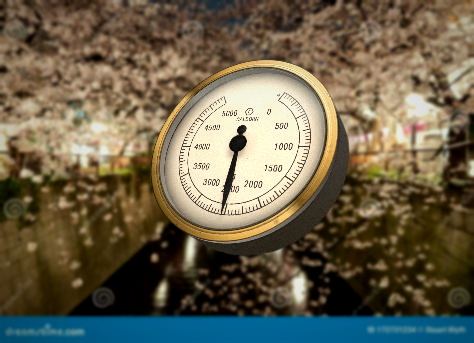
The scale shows 2500 g
